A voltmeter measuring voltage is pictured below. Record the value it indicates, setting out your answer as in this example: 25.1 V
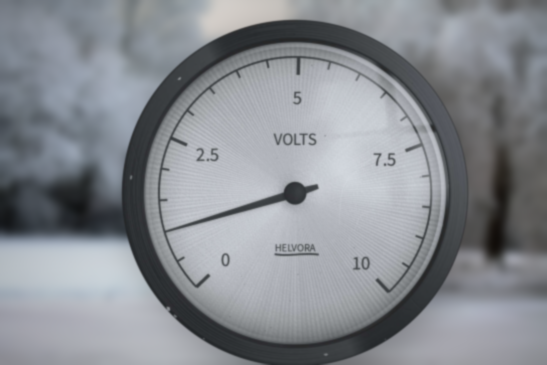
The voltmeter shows 1 V
